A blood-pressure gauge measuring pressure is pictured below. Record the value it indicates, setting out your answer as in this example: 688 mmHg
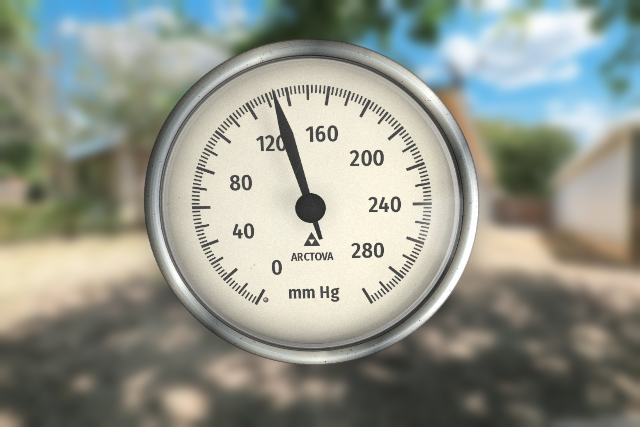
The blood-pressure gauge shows 134 mmHg
